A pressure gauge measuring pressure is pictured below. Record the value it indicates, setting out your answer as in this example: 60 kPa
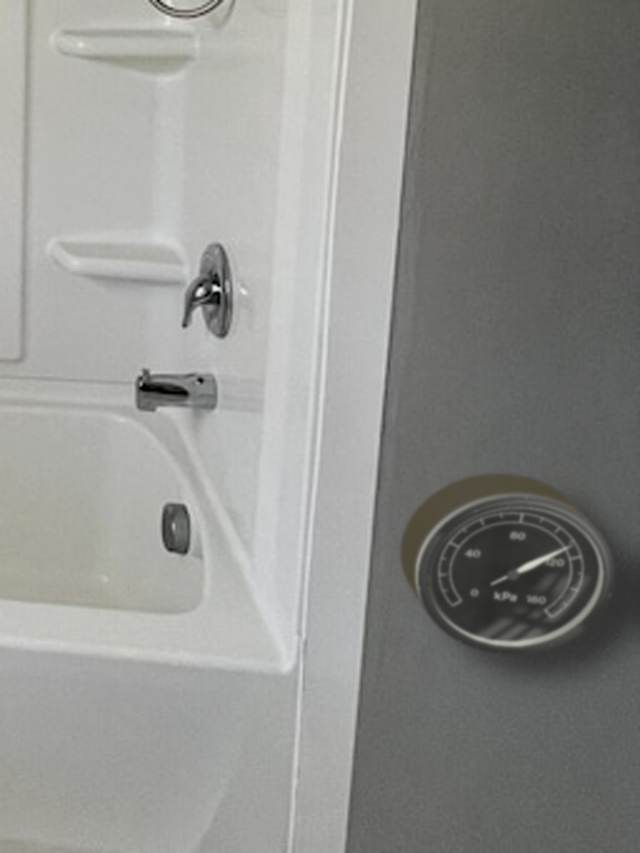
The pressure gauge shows 110 kPa
